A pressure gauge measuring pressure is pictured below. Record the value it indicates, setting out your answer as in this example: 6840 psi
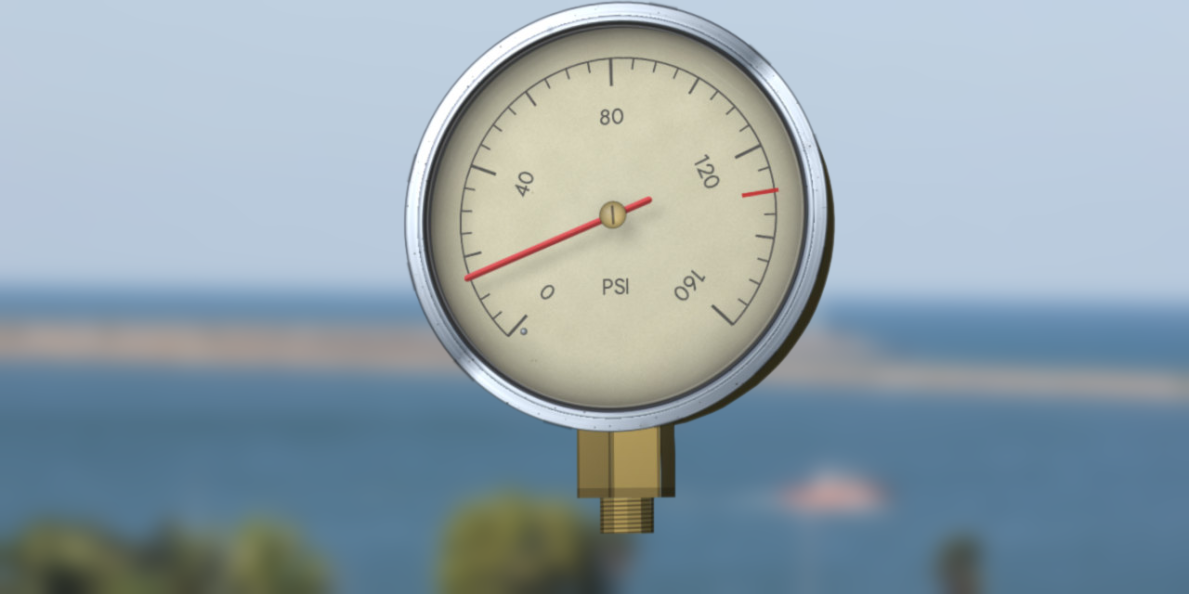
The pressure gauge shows 15 psi
